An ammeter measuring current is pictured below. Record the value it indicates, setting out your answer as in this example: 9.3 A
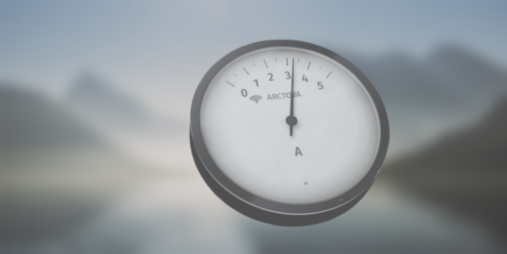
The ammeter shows 3.25 A
